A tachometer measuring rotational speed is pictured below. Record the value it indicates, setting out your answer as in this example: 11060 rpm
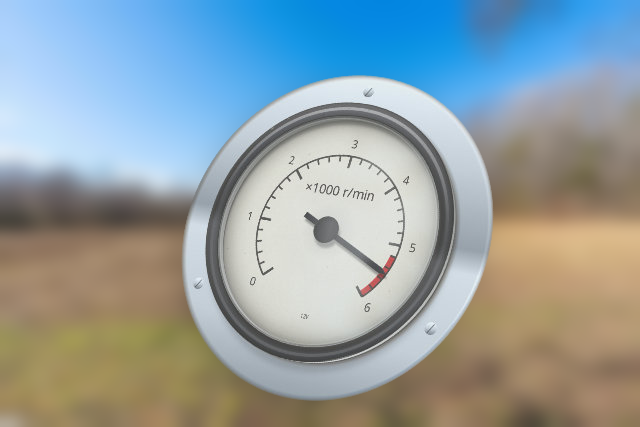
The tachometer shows 5500 rpm
